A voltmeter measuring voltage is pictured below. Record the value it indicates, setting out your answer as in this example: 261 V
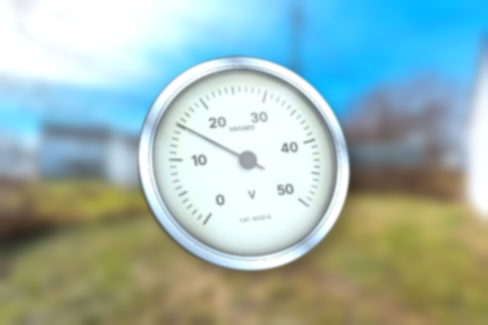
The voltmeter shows 15 V
